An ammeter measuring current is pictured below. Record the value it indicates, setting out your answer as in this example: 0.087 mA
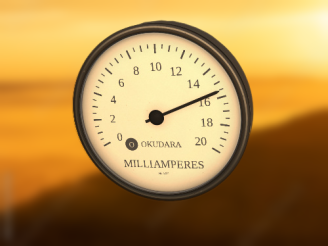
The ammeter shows 15.5 mA
